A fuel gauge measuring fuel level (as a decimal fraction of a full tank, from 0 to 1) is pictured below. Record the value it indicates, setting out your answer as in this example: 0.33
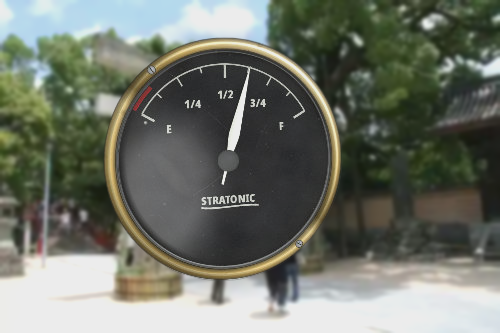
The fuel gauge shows 0.625
